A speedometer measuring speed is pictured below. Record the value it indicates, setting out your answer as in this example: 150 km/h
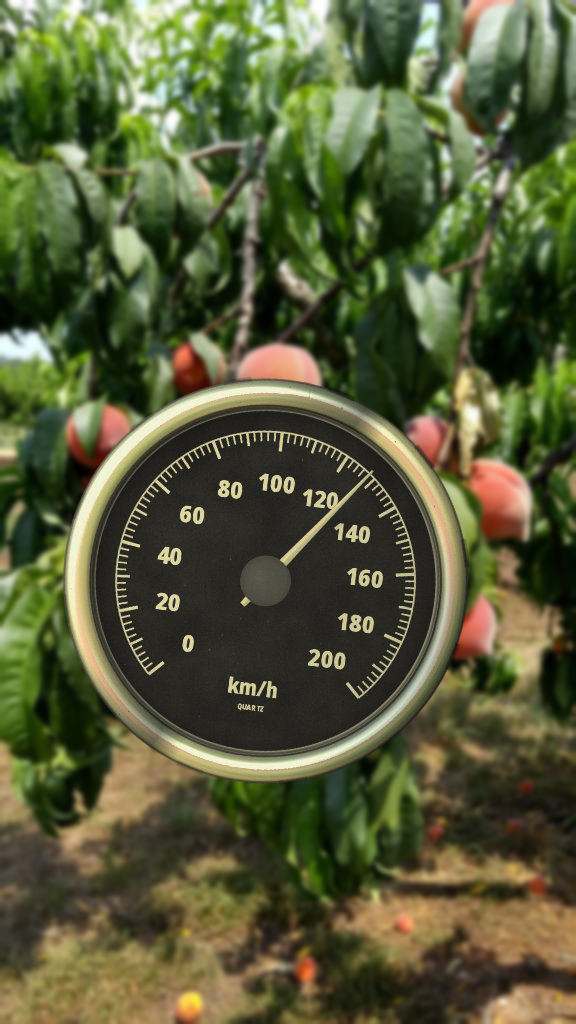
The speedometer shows 128 km/h
